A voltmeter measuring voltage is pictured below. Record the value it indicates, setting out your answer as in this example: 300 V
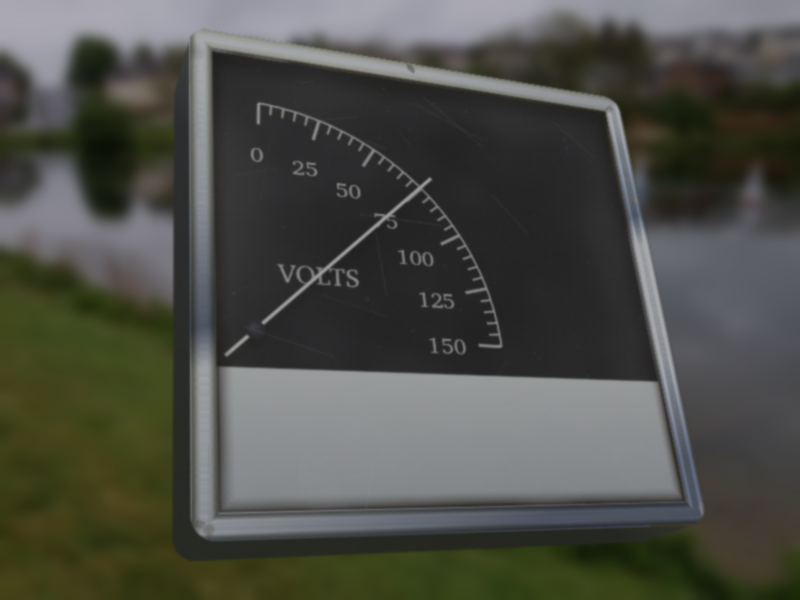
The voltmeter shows 75 V
